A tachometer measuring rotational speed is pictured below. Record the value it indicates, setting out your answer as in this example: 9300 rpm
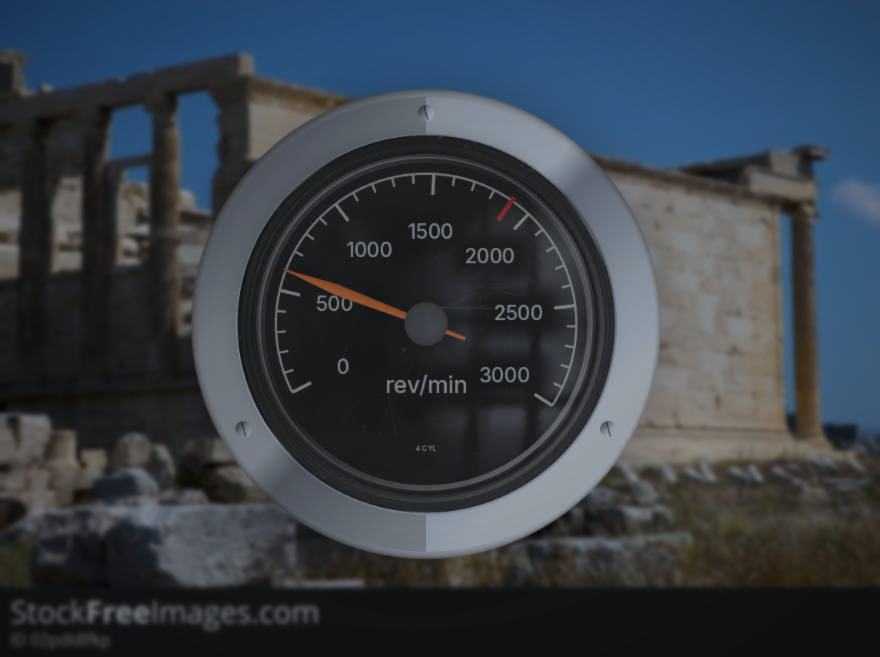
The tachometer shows 600 rpm
